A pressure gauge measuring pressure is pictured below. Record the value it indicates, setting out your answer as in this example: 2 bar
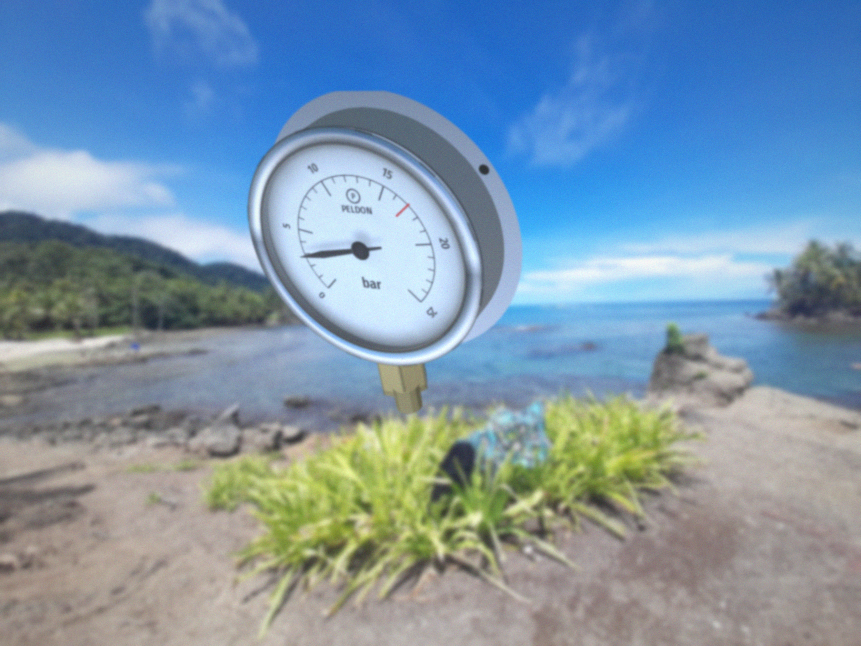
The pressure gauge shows 3 bar
